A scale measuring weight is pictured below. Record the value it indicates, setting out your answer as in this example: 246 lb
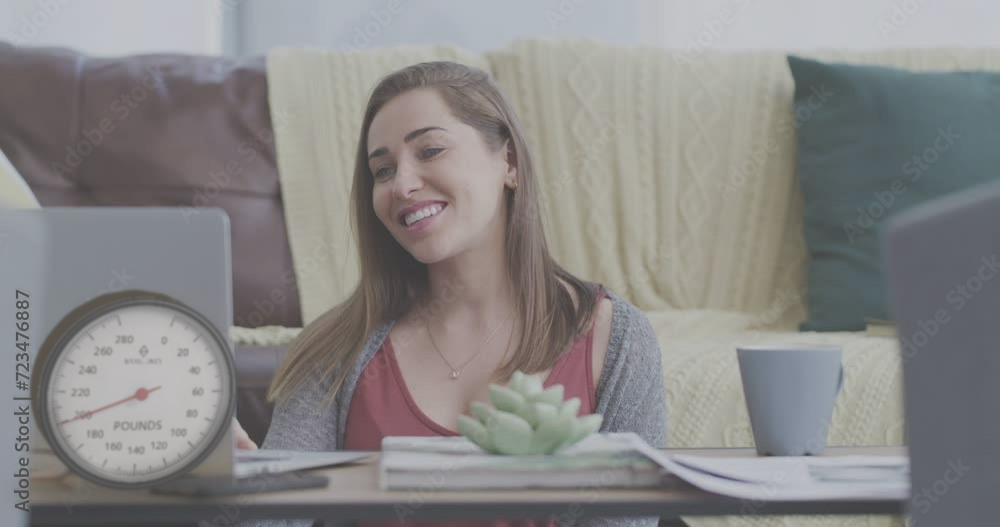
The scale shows 200 lb
